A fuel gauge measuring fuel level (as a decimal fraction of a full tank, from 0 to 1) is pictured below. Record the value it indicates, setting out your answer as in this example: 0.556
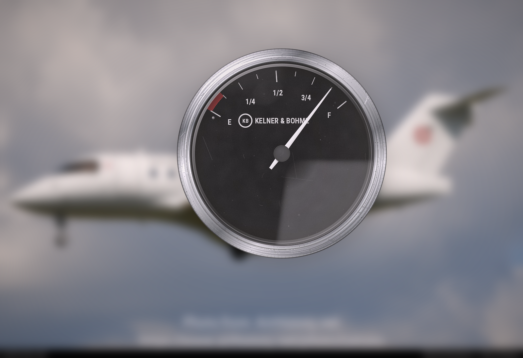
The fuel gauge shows 0.875
